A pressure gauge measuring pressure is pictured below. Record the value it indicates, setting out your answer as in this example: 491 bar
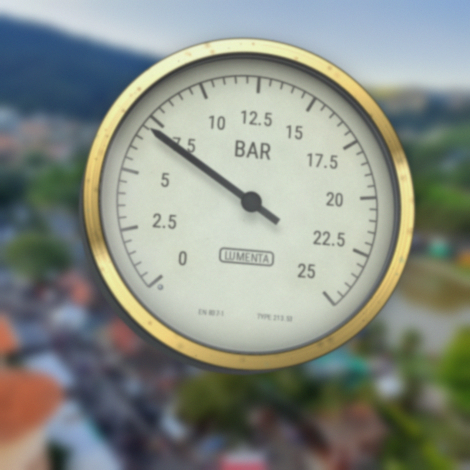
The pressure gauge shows 7 bar
